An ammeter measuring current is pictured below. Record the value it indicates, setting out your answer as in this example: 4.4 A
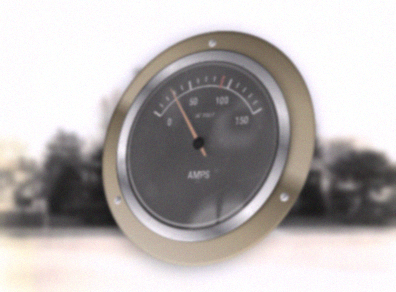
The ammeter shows 30 A
